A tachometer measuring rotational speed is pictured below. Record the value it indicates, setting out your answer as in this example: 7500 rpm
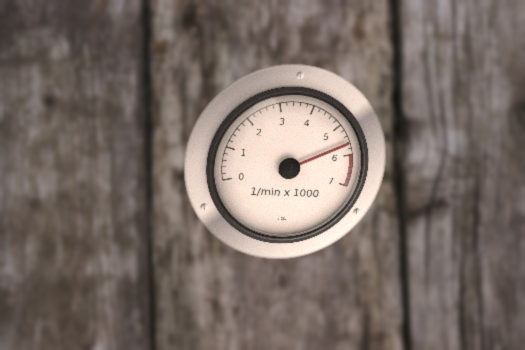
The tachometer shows 5600 rpm
